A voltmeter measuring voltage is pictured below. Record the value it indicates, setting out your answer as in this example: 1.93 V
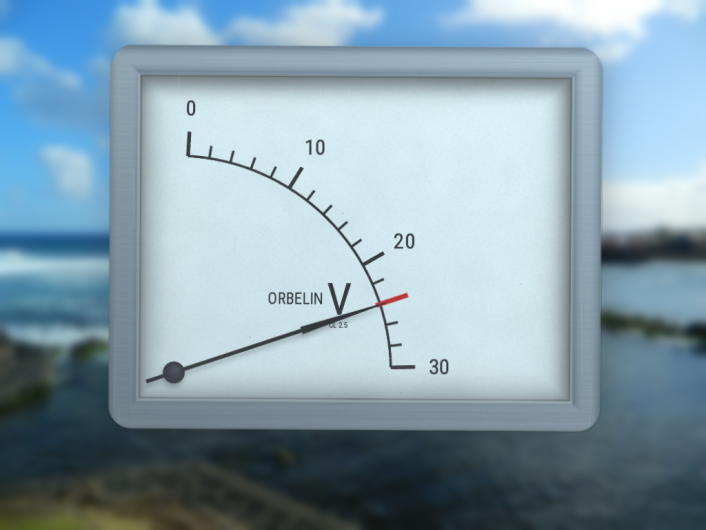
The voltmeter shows 24 V
